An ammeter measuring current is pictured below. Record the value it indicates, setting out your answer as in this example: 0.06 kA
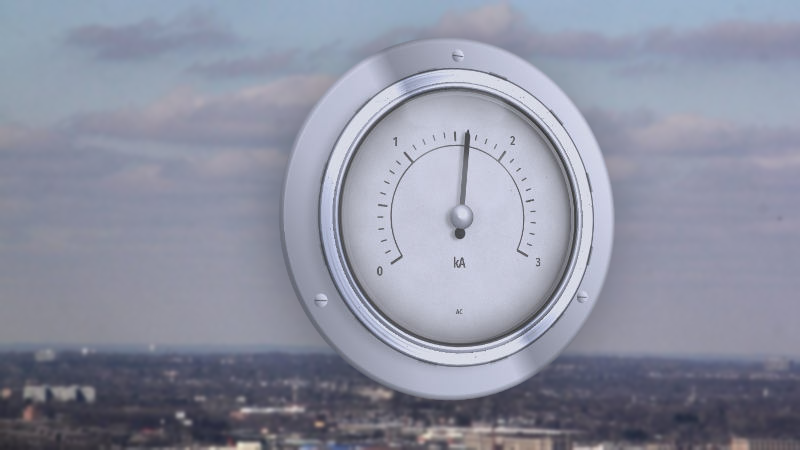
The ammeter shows 1.6 kA
